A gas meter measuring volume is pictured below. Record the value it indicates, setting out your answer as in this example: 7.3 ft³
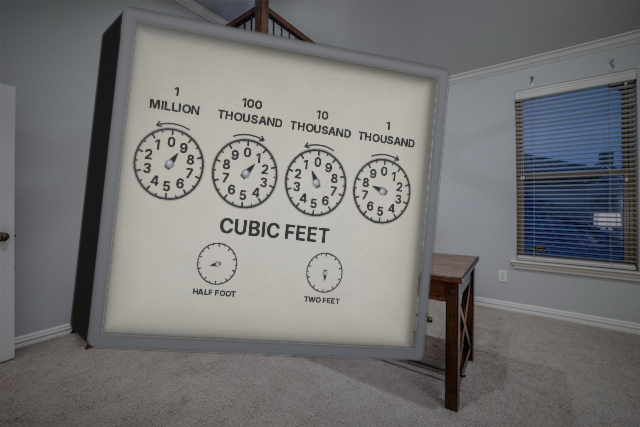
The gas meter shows 910800 ft³
